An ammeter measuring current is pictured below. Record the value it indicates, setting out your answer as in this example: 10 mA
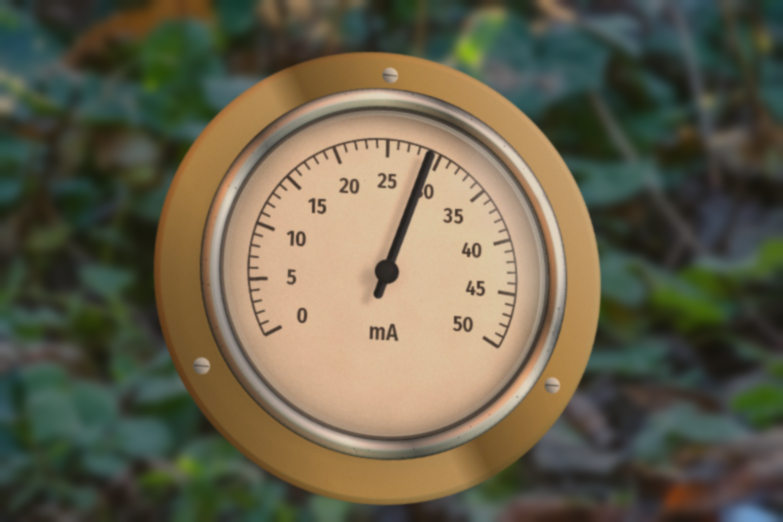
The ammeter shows 29 mA
